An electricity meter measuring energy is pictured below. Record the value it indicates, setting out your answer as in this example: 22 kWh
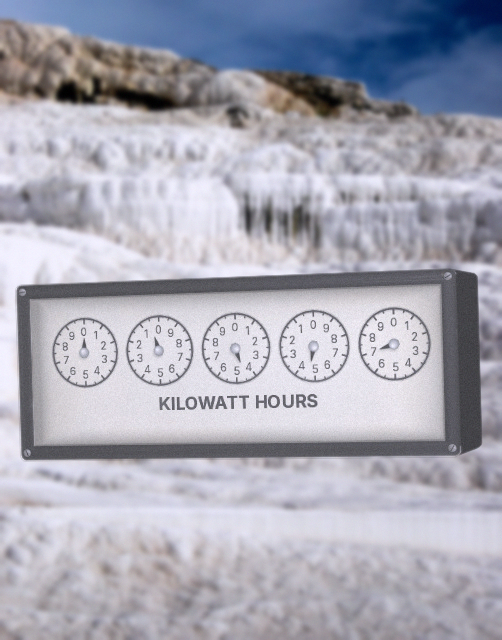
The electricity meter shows 447 kWh
